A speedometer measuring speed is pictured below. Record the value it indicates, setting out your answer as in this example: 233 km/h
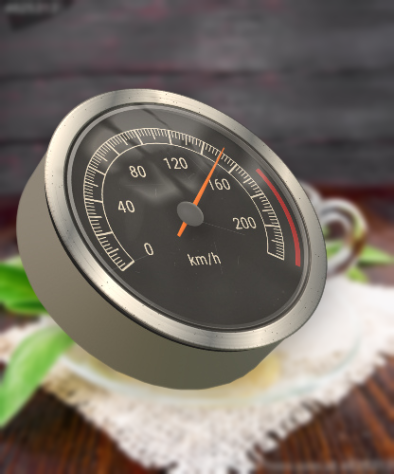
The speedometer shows 150 km/h
